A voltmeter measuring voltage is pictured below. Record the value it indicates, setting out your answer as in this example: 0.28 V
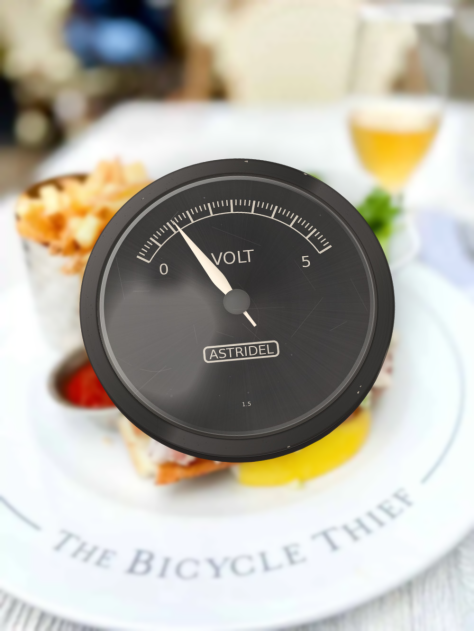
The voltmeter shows 1.1 V
